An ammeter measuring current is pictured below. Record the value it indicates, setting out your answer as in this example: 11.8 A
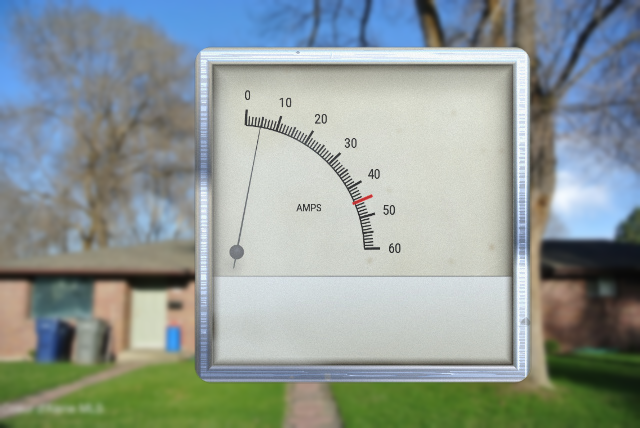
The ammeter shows 5 A
